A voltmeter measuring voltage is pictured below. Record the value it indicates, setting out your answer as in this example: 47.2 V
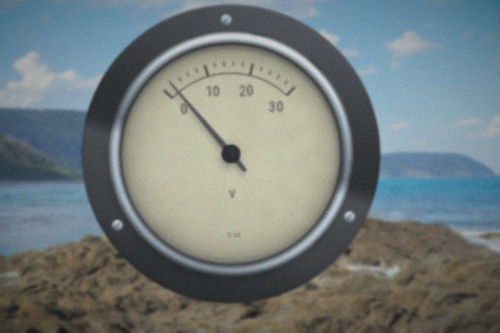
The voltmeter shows 2 V
